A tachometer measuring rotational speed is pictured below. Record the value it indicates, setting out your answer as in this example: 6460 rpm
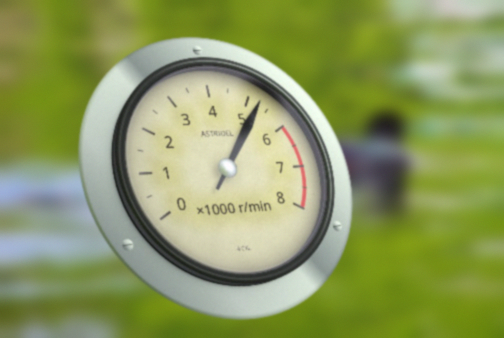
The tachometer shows 5250 rpm
